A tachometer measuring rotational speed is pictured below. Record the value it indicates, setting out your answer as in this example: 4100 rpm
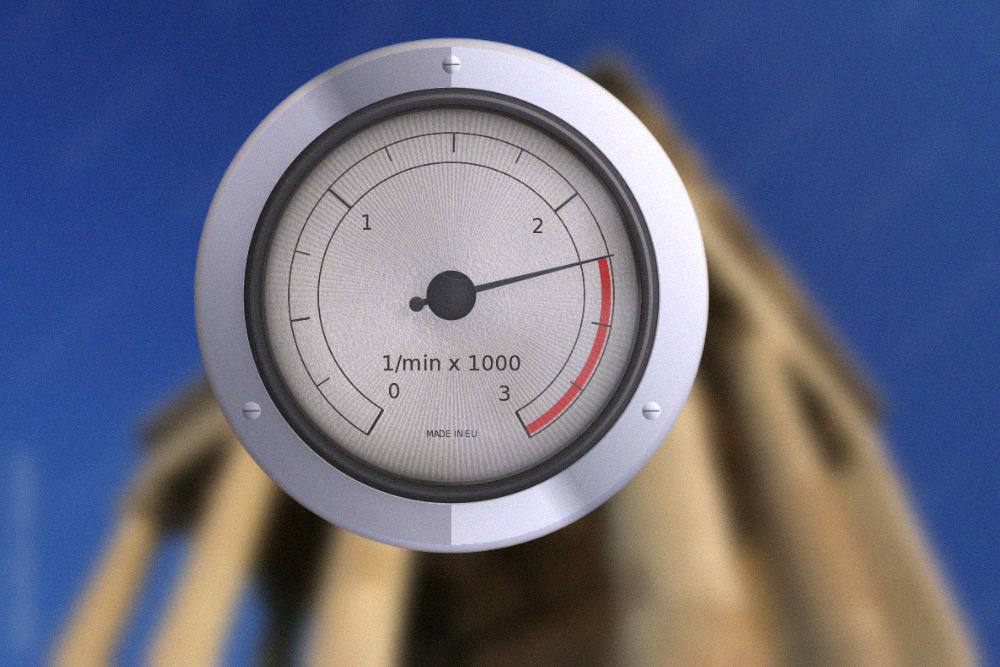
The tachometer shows 2250 rpm
